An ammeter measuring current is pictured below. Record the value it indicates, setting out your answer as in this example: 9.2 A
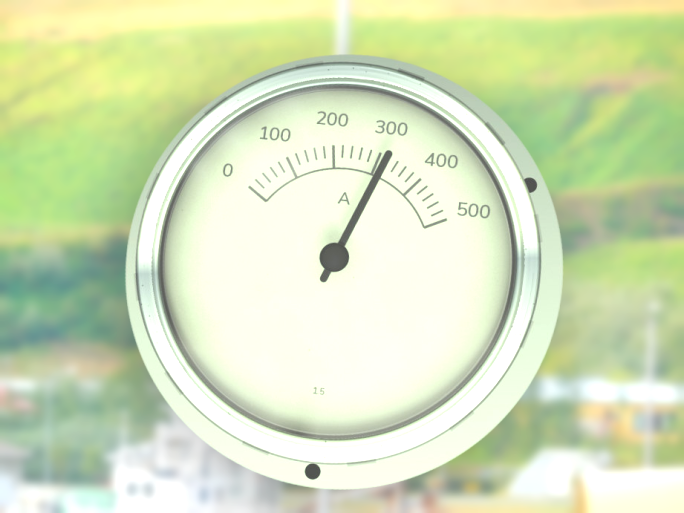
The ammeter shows 320 A
